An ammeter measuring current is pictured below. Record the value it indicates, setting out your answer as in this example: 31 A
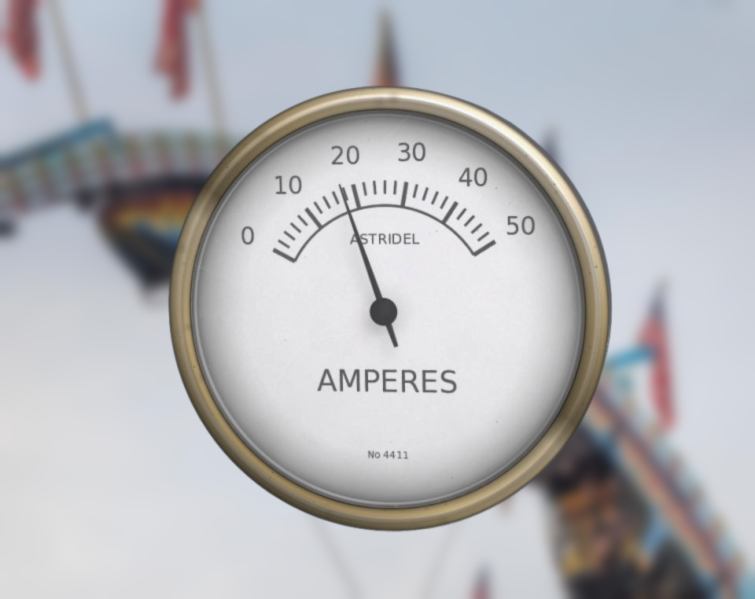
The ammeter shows 18 A
